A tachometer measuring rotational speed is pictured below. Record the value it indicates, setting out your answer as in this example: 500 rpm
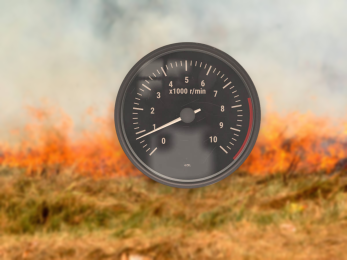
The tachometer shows 800 rpm
